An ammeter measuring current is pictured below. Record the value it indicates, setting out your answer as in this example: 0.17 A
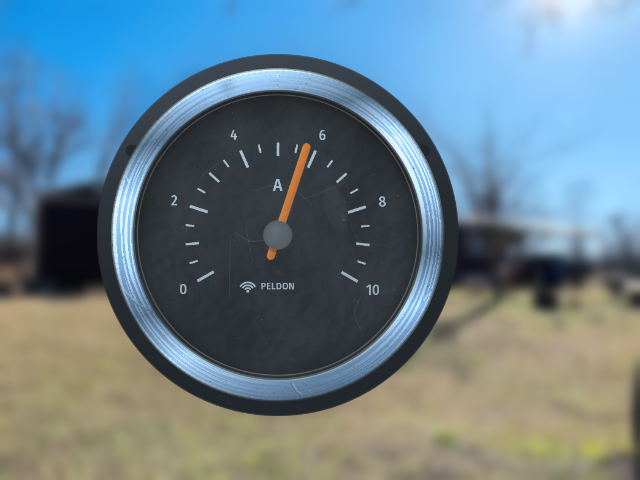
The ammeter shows 5.75 A
